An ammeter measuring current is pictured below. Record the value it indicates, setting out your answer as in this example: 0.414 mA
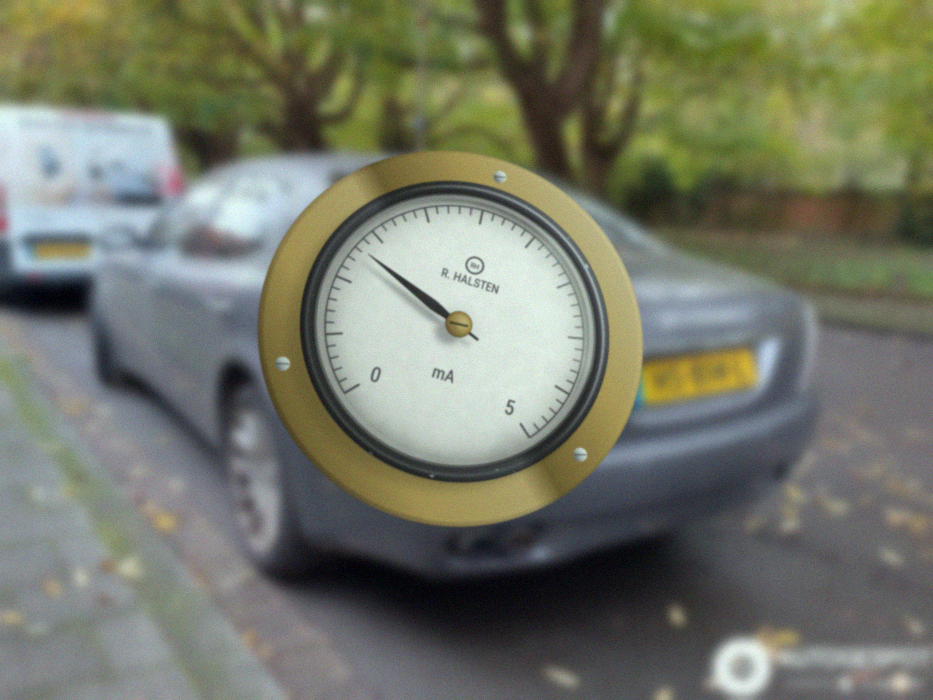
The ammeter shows 1.3 mA
